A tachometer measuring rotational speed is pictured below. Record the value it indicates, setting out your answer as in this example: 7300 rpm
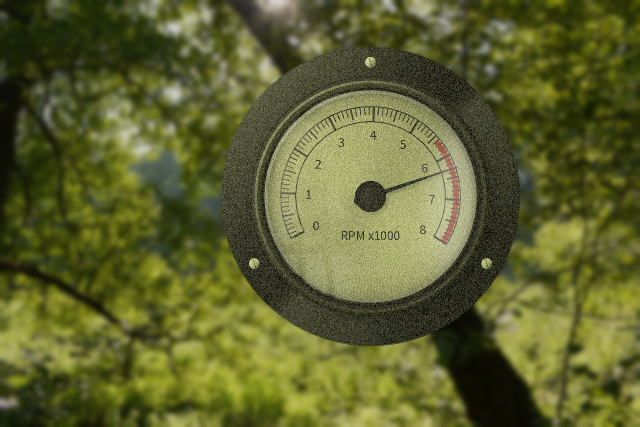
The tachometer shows 6300 rpm
